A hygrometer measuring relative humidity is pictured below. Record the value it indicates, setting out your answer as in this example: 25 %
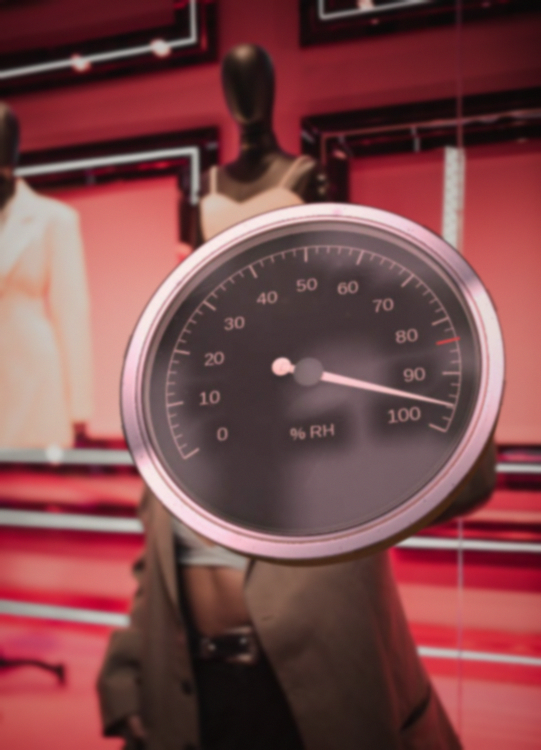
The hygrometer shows 96 %
